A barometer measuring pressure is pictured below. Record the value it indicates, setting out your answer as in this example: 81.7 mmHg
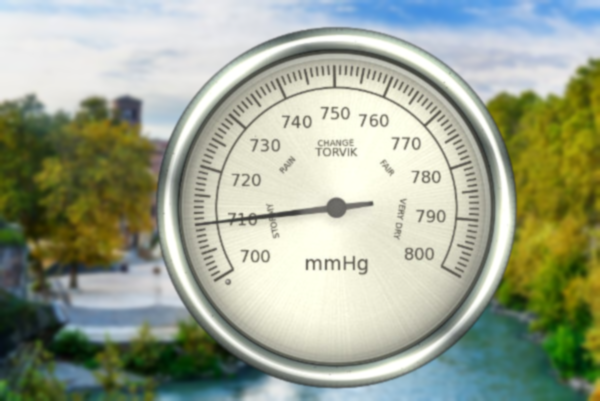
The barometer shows 710 mmHg
